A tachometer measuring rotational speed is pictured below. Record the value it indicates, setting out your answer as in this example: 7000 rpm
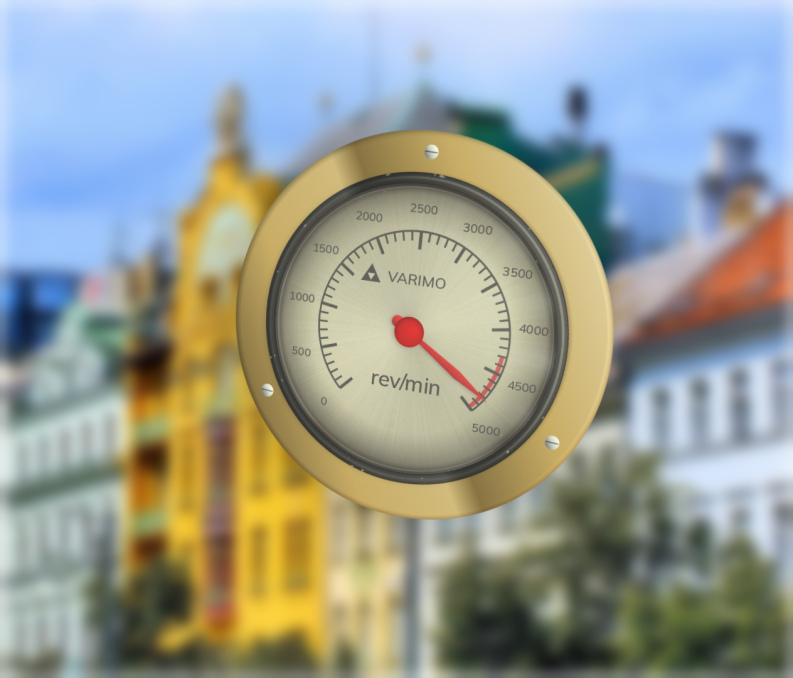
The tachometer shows 4800 rpm
